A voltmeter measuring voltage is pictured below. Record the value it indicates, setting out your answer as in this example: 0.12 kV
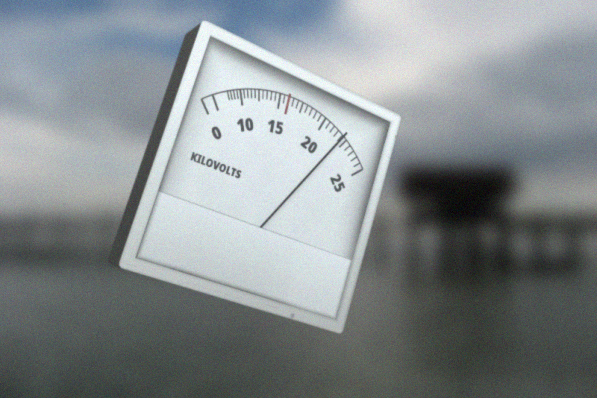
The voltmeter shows 22 kV
